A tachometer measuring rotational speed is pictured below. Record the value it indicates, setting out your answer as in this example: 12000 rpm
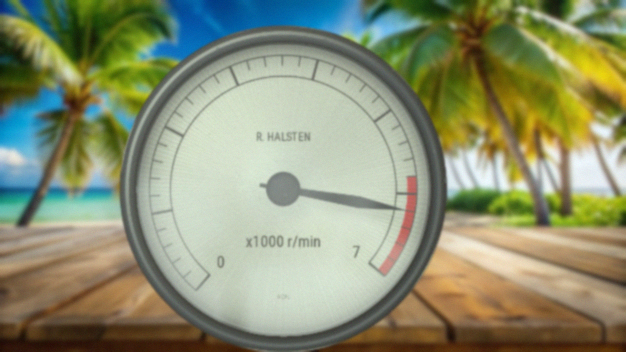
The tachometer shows 6200 rpm
